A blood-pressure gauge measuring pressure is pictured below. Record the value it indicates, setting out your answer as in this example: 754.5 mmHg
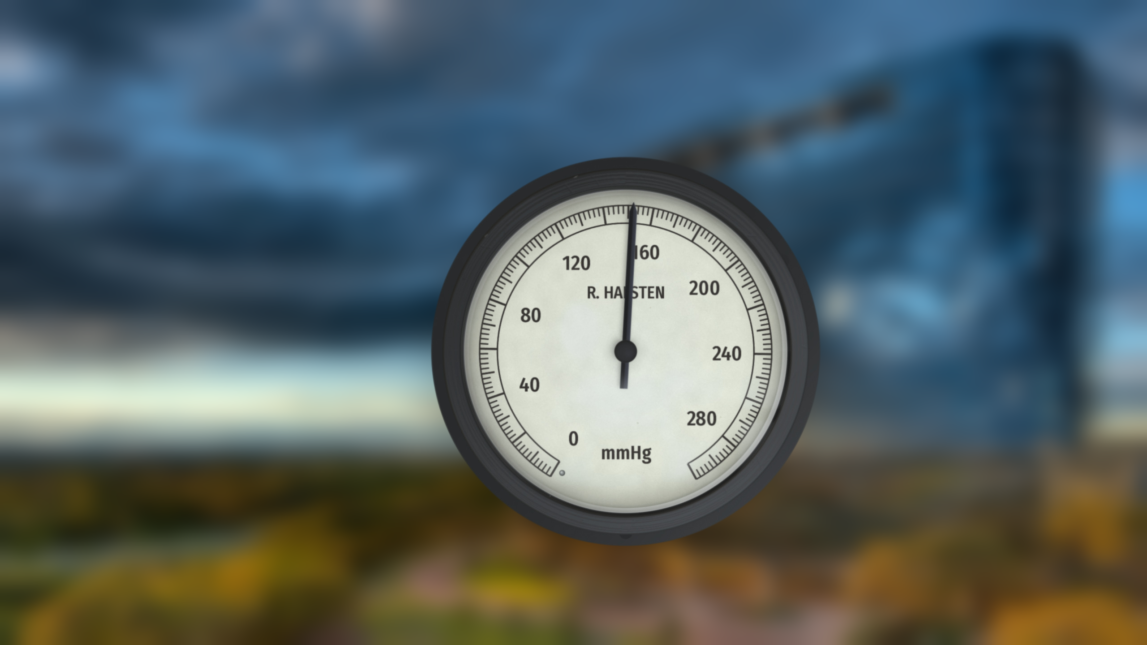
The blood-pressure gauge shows 152 mmHg
